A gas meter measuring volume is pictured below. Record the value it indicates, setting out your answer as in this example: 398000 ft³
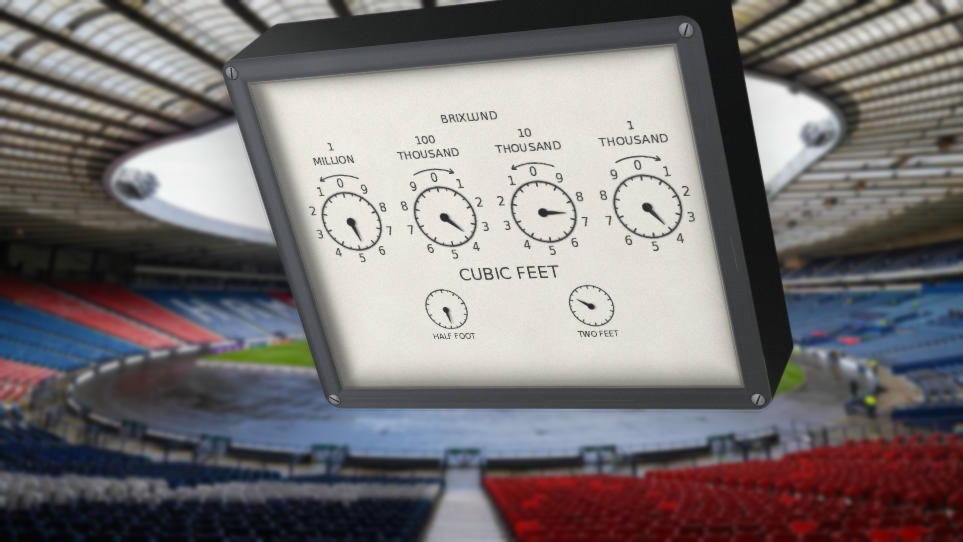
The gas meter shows 537400 ft³
